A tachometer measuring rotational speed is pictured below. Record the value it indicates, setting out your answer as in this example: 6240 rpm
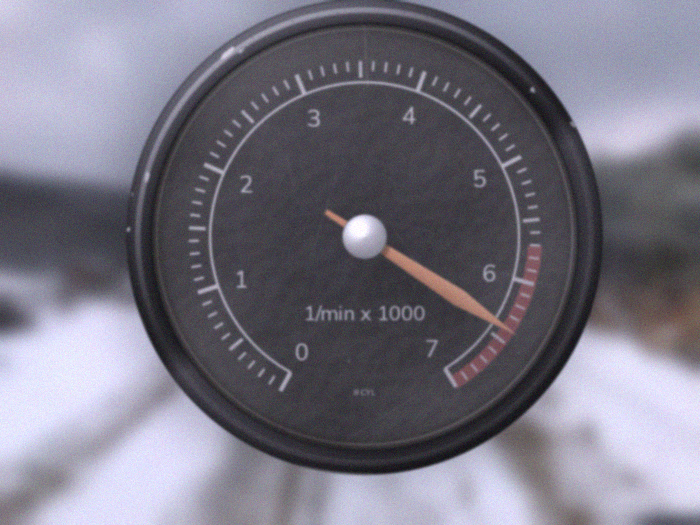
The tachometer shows 6400 rpm
